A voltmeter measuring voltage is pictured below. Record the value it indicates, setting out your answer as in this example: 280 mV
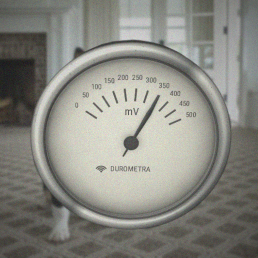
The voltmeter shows 350 mV
